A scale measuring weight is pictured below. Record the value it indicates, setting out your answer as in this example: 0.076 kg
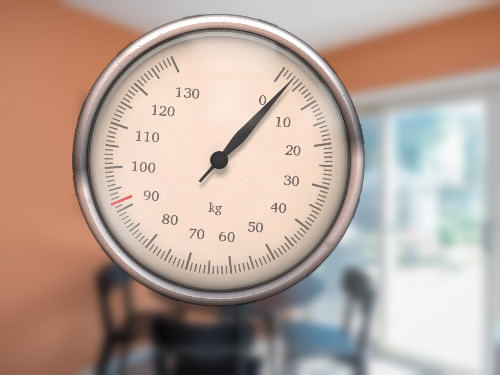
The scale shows 3 kg
